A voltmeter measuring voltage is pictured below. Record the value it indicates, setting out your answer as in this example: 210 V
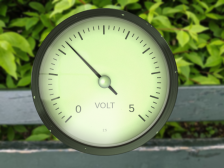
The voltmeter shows 1.7 V
